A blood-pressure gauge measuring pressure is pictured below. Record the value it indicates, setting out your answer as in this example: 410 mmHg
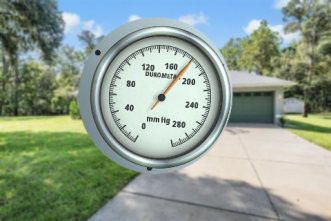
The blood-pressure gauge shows 180 mmHg
